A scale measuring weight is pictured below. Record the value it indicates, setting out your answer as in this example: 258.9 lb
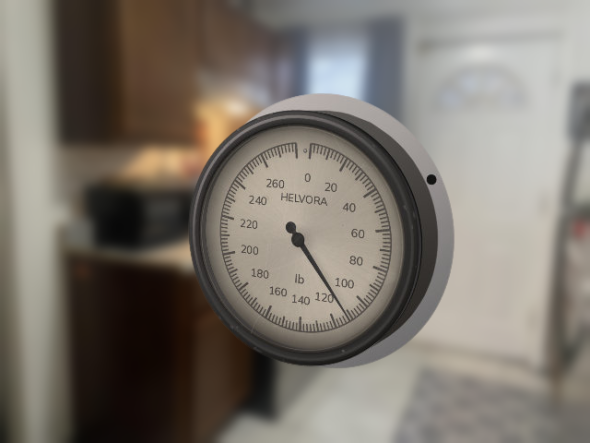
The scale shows 110 lb
